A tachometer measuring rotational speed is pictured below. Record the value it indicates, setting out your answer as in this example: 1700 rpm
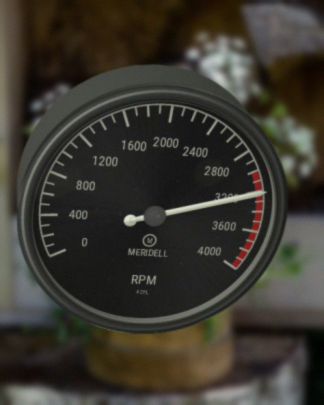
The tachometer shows 3200 rpm
